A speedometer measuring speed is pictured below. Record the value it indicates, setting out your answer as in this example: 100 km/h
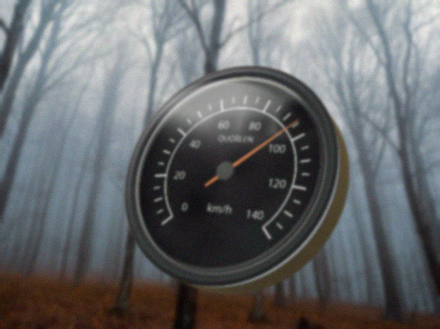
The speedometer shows 95 km/h
